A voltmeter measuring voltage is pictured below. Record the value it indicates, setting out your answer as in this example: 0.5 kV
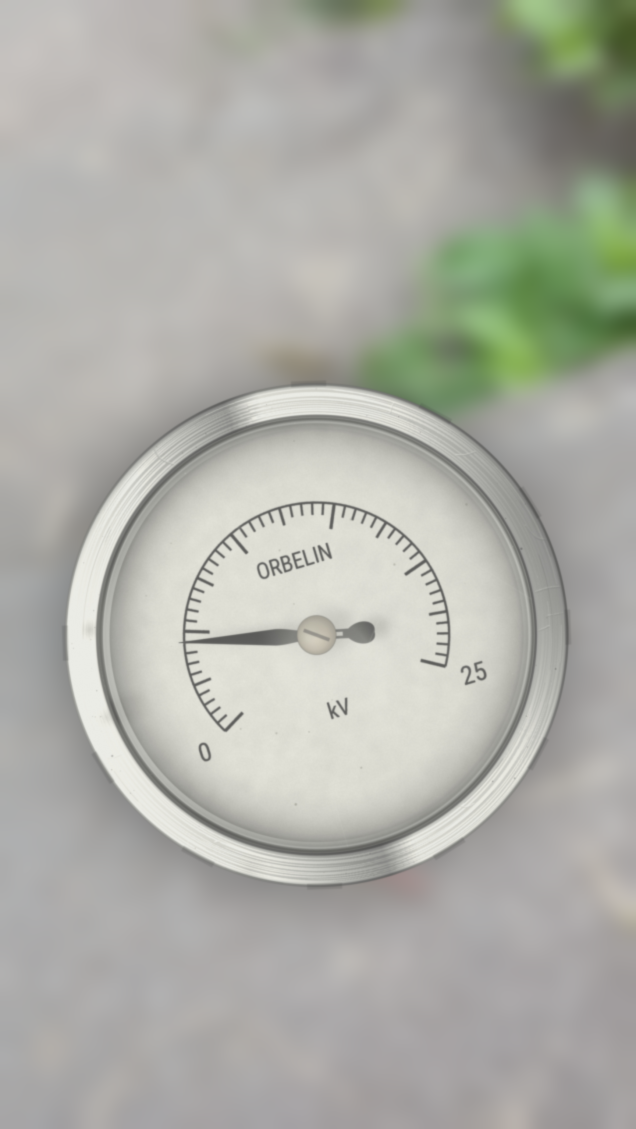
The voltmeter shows 4.5 kV
